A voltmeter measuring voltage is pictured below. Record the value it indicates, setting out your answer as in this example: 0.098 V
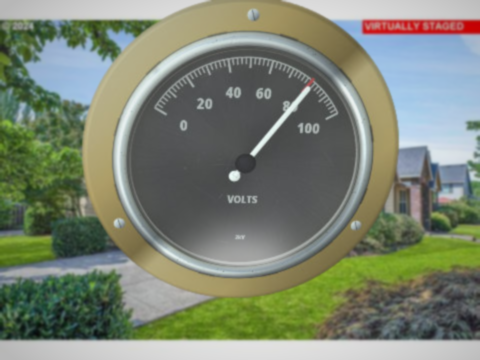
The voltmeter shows 80 V
